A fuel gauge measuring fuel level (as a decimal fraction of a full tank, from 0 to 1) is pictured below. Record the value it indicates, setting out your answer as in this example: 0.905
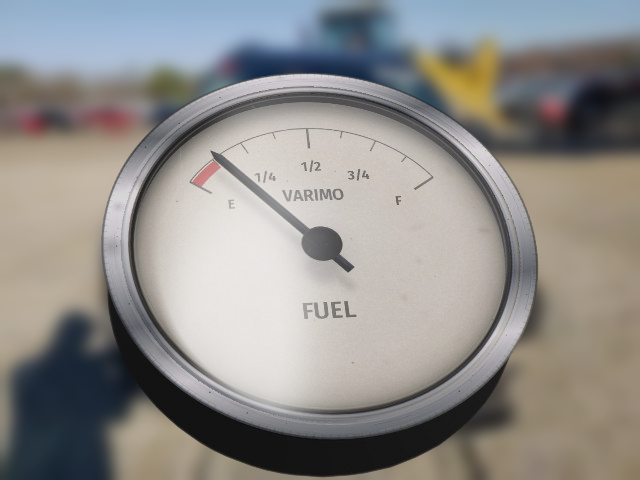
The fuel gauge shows 0.125
